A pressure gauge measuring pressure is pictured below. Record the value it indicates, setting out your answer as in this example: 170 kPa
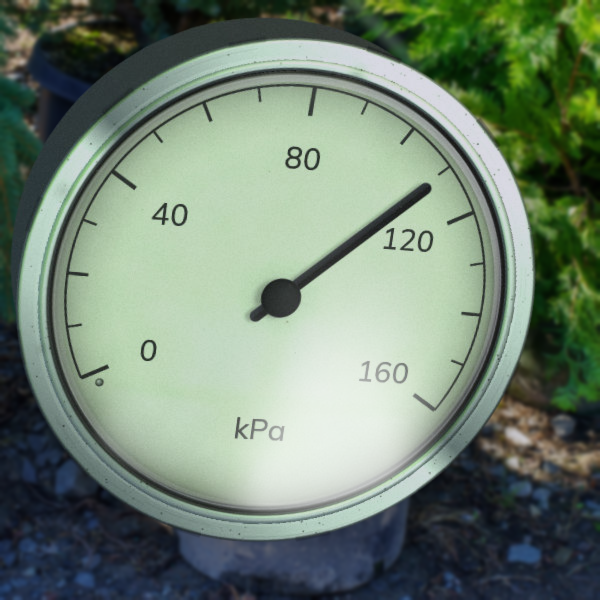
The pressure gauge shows 110 kPa
